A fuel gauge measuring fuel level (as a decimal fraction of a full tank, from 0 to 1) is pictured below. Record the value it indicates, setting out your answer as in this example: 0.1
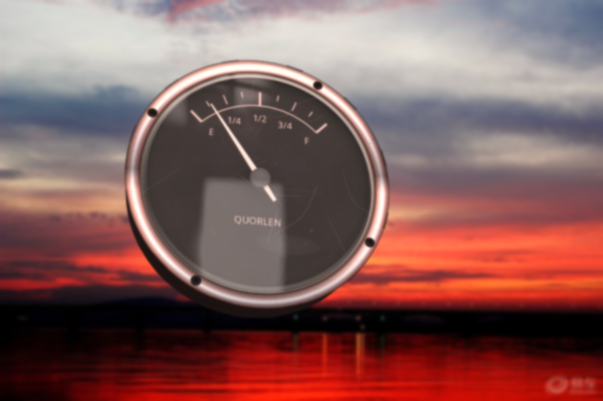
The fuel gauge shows 0.125
